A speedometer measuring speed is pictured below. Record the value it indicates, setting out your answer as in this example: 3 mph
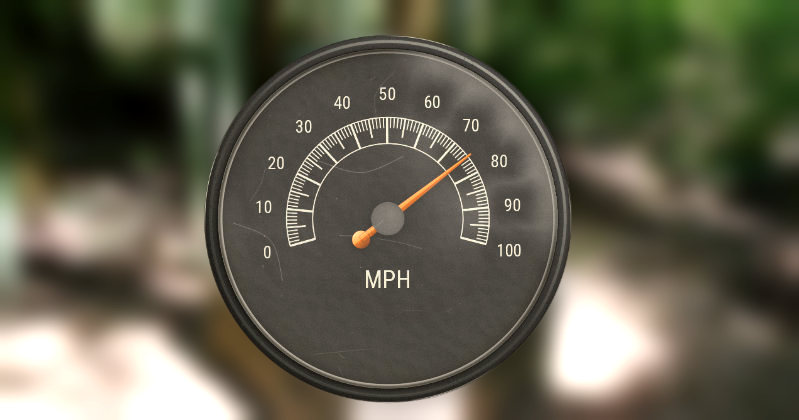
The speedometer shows 75 mph
